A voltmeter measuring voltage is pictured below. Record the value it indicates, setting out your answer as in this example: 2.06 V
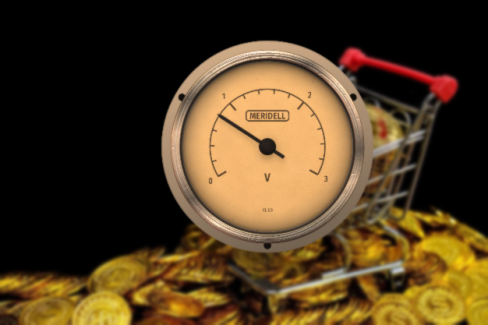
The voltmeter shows 0.8 V
